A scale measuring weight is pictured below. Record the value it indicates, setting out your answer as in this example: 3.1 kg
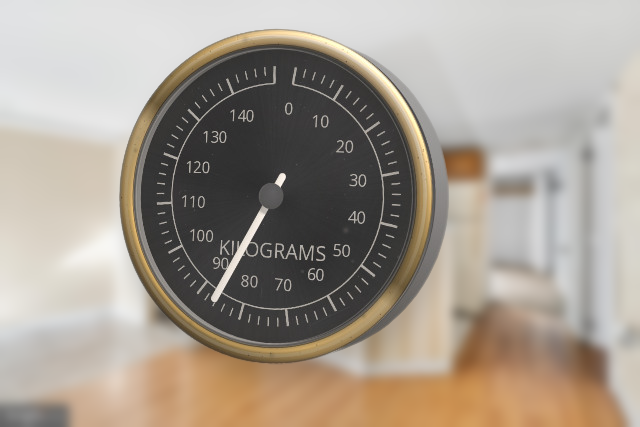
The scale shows 86 kg
